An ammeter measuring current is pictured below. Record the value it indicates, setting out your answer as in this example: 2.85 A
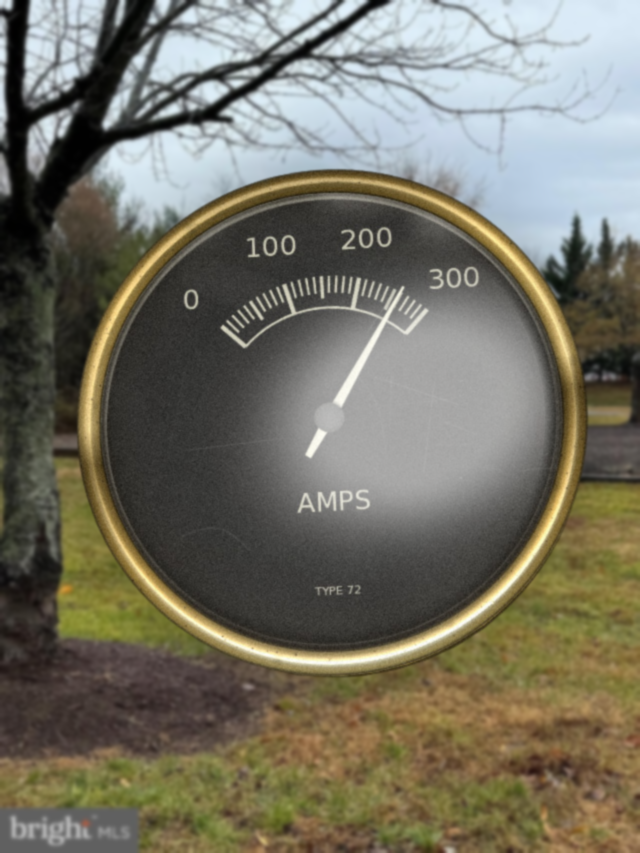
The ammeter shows 260 A
